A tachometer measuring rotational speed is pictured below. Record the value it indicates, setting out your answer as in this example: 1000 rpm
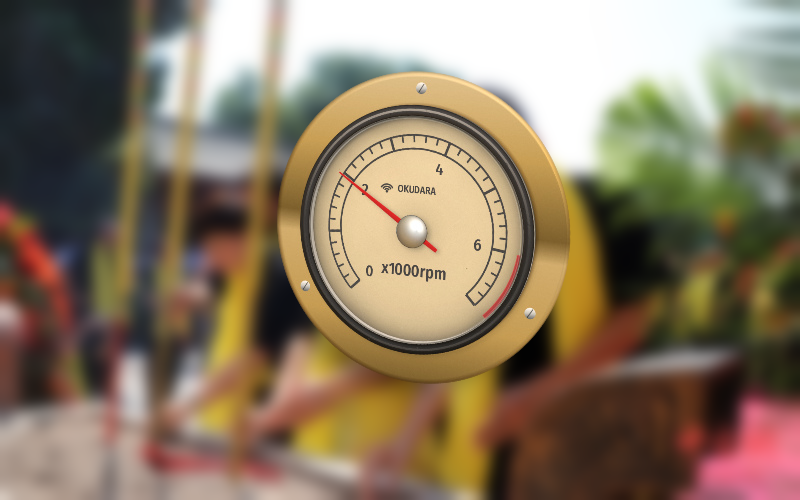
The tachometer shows 2000 rpm
